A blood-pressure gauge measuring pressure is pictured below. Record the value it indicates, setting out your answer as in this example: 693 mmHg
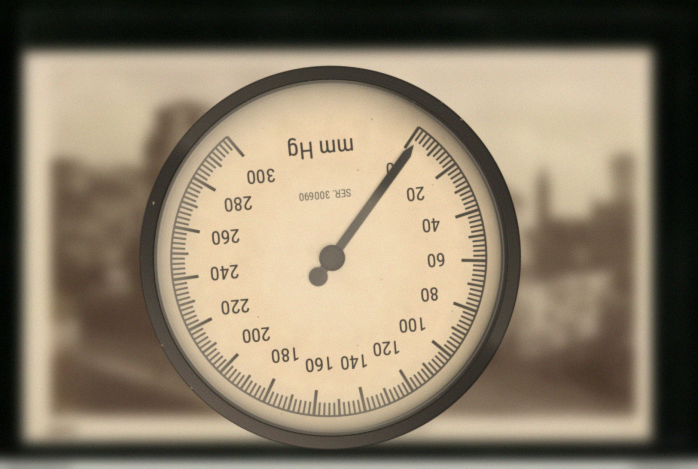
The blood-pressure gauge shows 2 mmHg
